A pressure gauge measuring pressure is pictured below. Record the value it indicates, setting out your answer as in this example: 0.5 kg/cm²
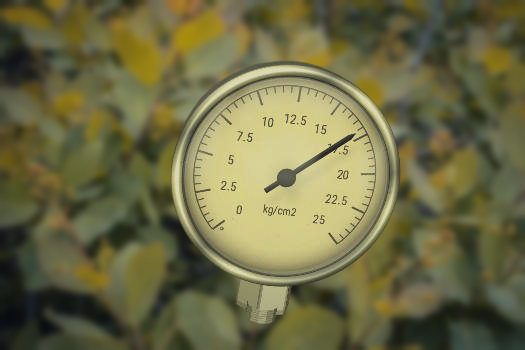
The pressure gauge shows 17 kg/cm²
